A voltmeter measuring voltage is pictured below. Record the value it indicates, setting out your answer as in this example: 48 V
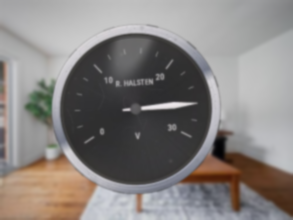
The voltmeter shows 26 V
